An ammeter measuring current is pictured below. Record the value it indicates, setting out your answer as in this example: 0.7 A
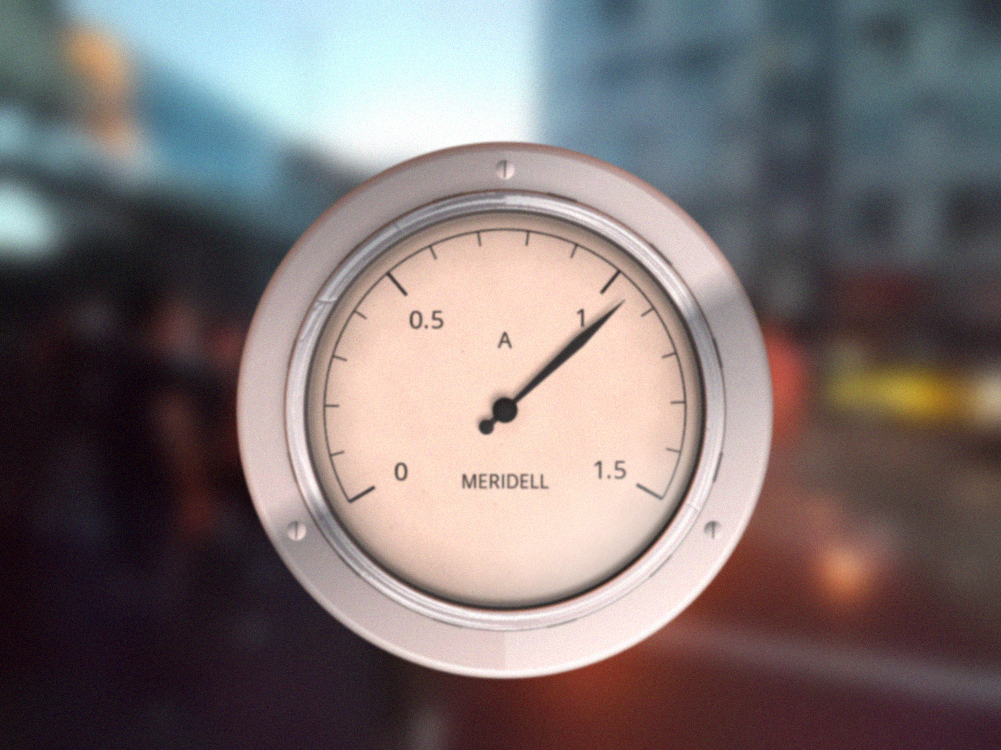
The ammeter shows 1.05 A
